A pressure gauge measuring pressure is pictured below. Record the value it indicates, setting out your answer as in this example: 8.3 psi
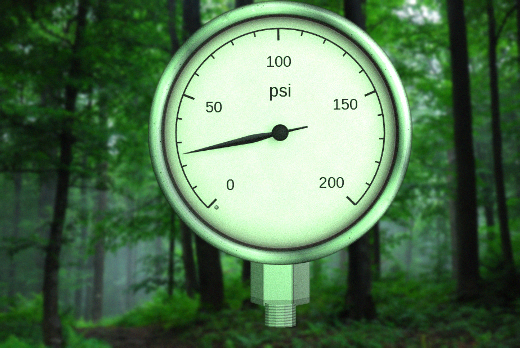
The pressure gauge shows 25 psi
